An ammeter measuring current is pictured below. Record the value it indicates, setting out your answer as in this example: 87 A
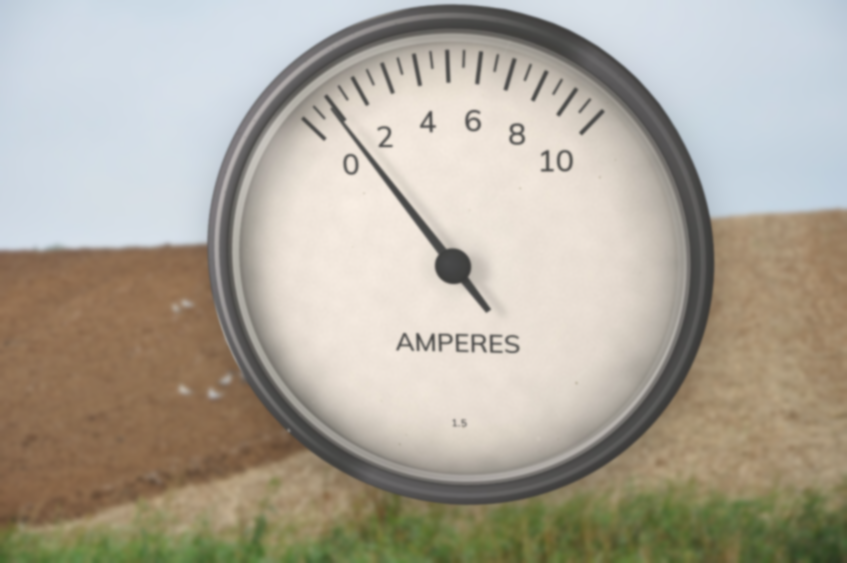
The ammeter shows 1 A
